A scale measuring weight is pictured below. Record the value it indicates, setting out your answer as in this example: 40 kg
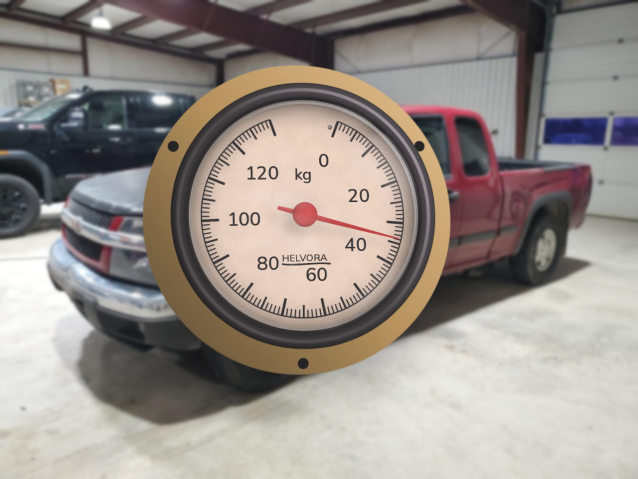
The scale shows 34 kg
